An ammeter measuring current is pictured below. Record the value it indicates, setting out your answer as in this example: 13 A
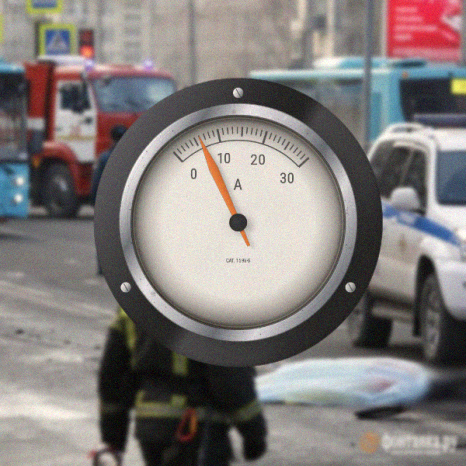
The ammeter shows 6 A
